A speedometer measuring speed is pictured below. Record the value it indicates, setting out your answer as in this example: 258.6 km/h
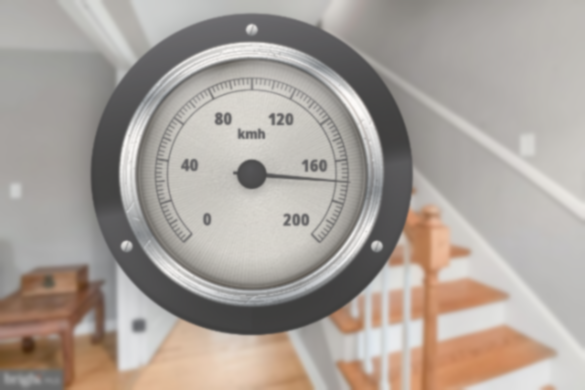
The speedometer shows 170 km/h
